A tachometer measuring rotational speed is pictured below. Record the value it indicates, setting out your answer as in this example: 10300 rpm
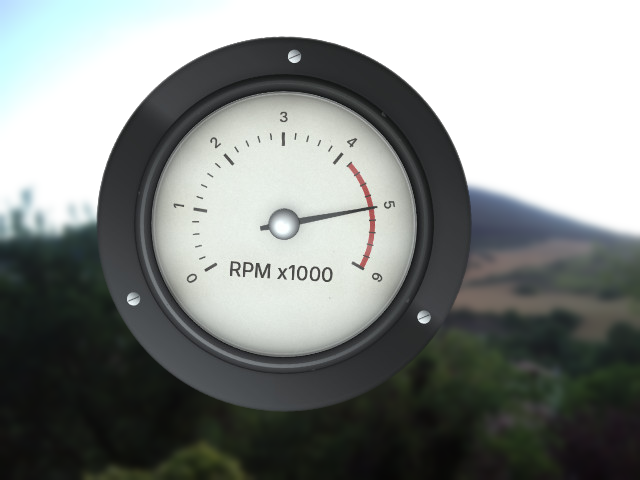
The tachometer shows 5000 rpm
